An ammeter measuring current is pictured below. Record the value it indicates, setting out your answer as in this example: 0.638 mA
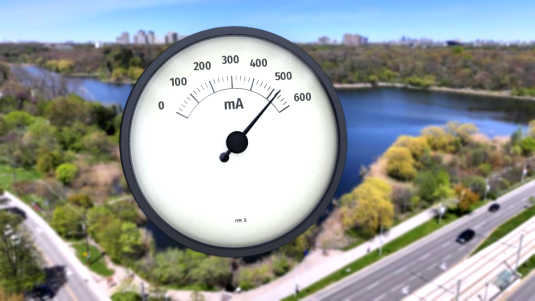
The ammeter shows 520 mA
